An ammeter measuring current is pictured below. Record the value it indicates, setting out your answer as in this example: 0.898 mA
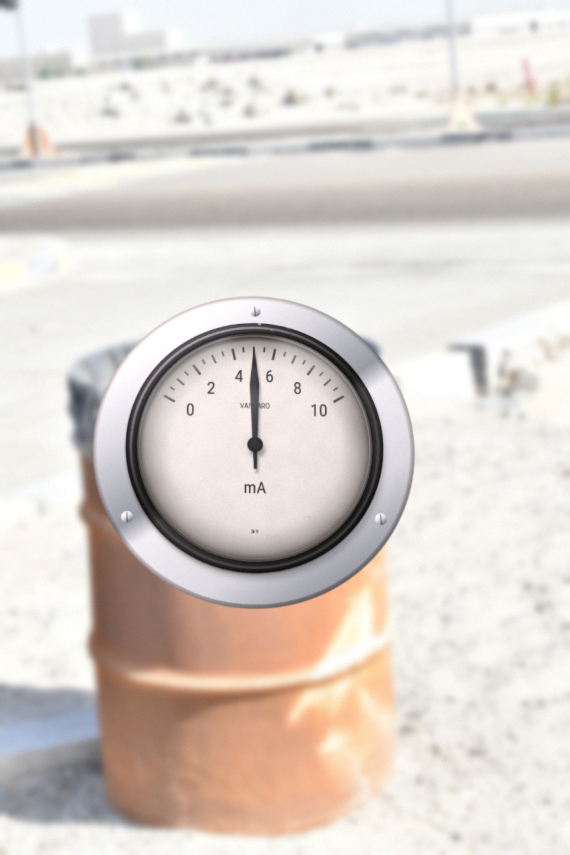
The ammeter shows 5 mA
